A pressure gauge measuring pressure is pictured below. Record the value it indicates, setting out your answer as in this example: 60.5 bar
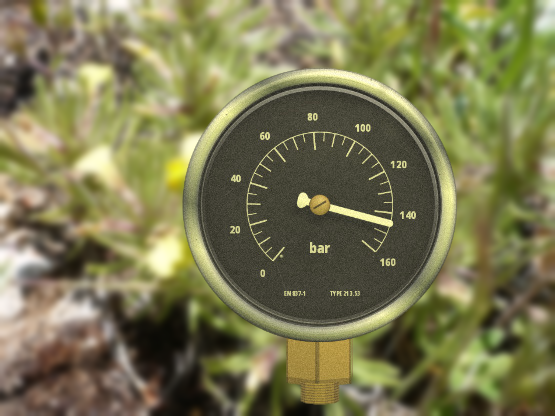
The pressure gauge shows 145 bar
